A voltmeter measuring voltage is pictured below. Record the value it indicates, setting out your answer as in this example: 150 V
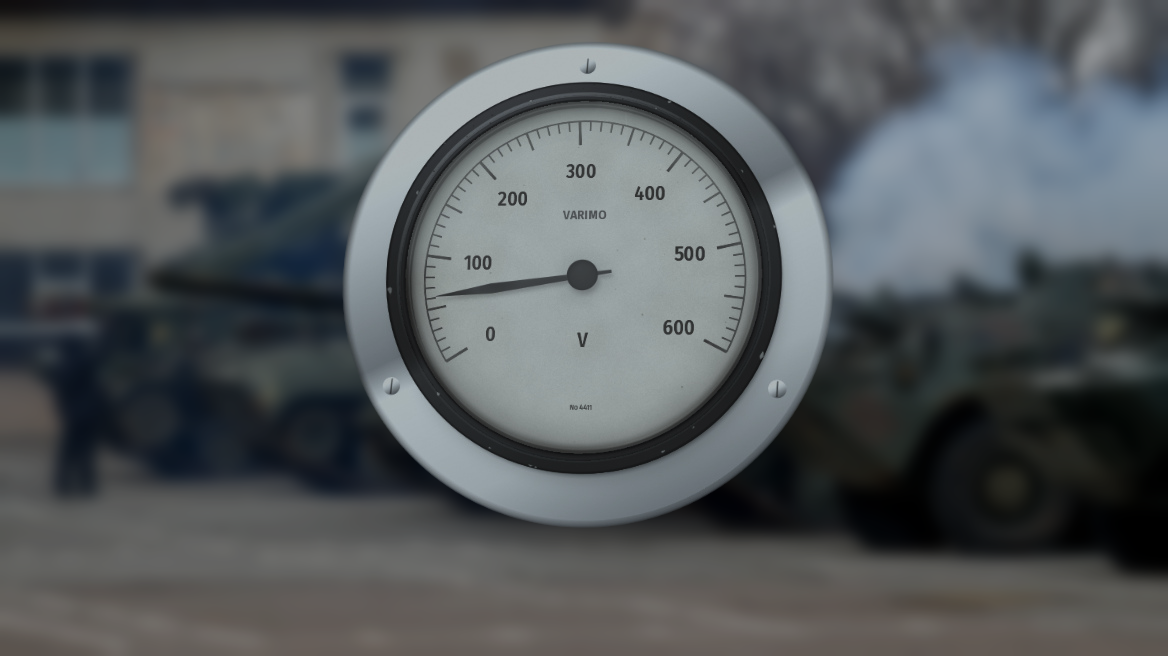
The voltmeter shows 60 V
